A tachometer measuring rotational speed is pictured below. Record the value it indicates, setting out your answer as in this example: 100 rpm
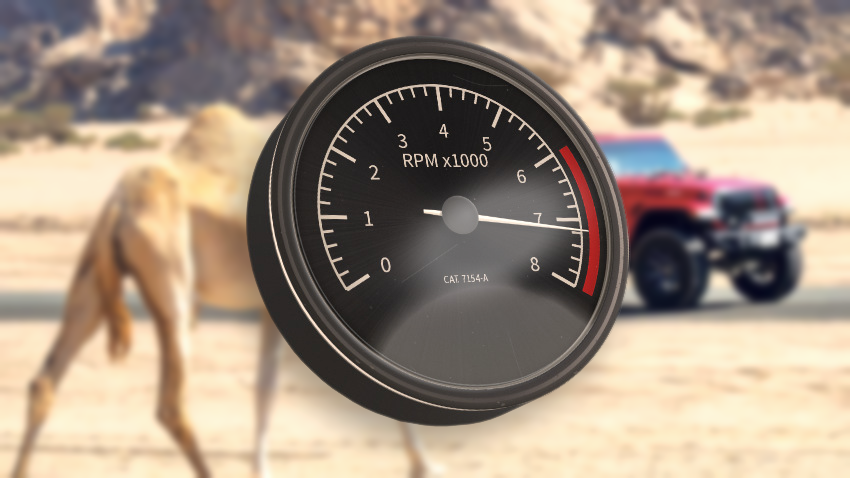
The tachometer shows 7200 rpm
